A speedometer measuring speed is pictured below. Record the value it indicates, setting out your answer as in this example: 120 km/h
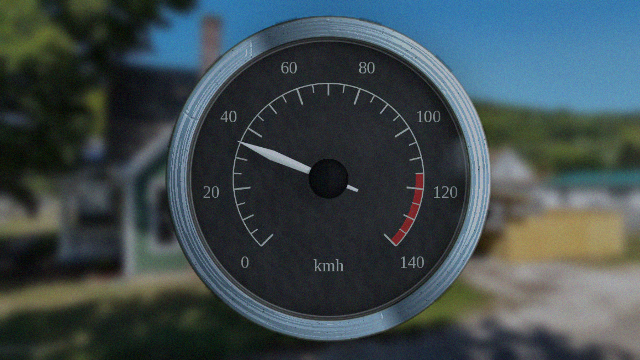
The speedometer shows 35 km/h
